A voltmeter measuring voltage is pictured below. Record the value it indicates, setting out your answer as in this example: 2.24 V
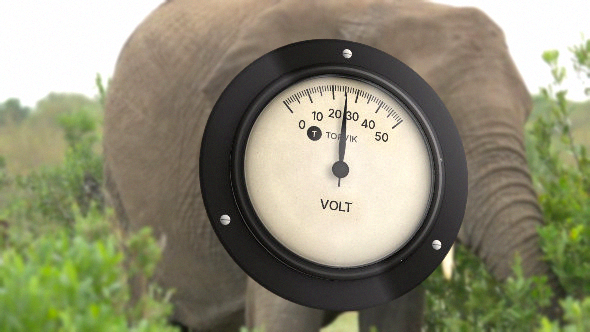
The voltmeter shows 25 V
